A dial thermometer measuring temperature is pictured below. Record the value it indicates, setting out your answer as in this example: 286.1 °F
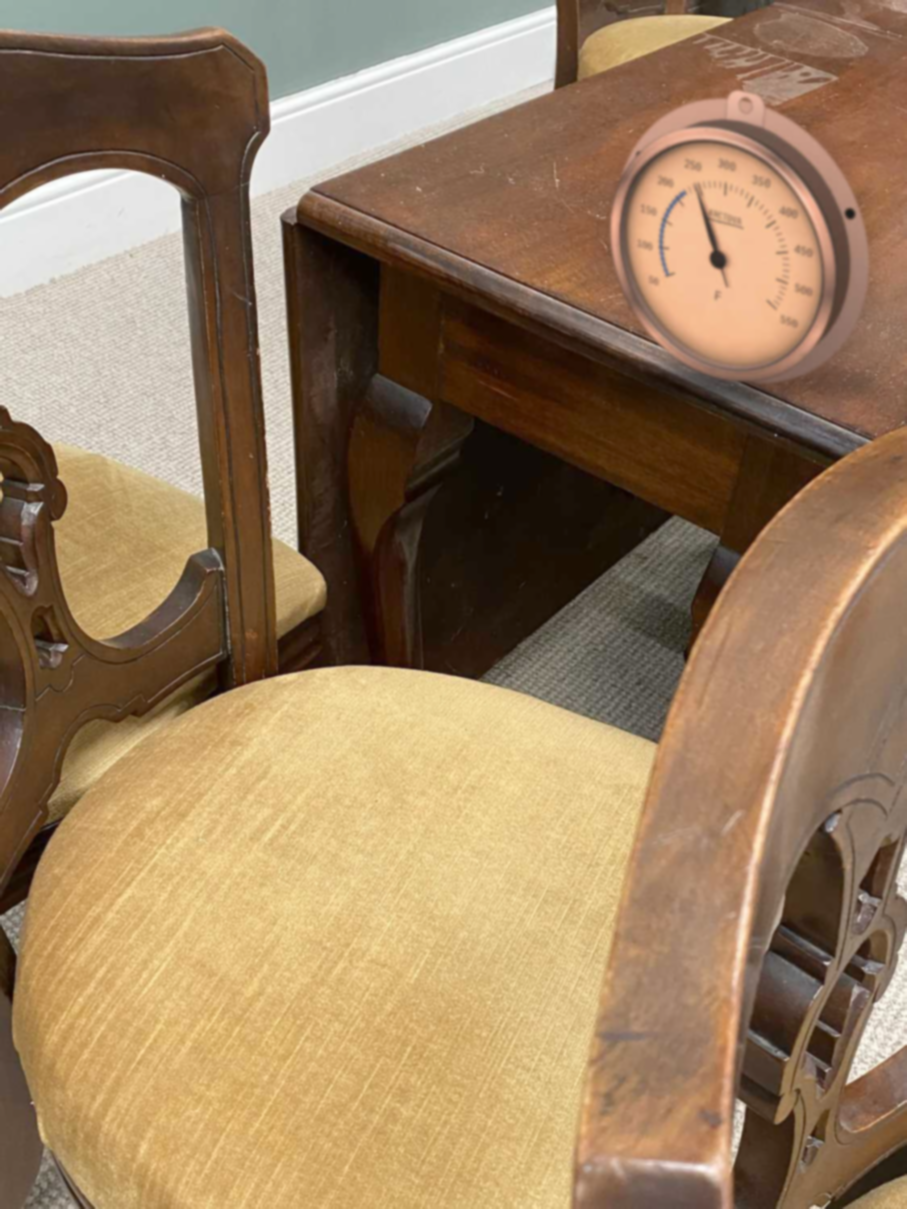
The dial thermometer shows 250 °F
